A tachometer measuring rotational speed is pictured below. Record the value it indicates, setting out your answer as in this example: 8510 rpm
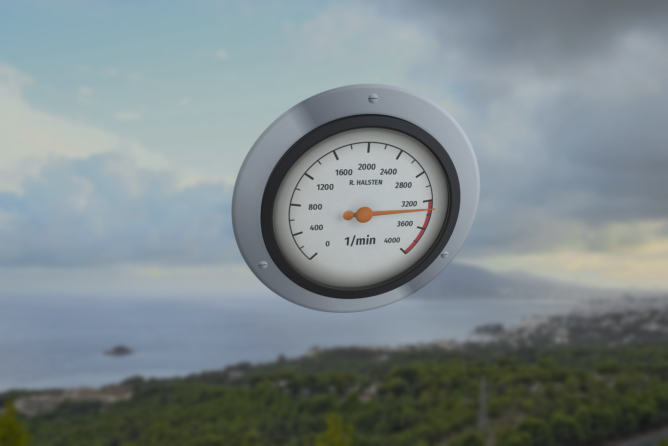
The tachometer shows 3300 rpm
